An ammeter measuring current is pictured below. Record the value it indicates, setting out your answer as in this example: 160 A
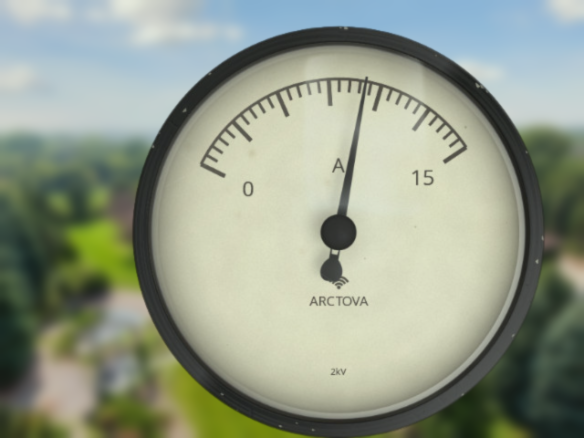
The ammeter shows 9.25 A
